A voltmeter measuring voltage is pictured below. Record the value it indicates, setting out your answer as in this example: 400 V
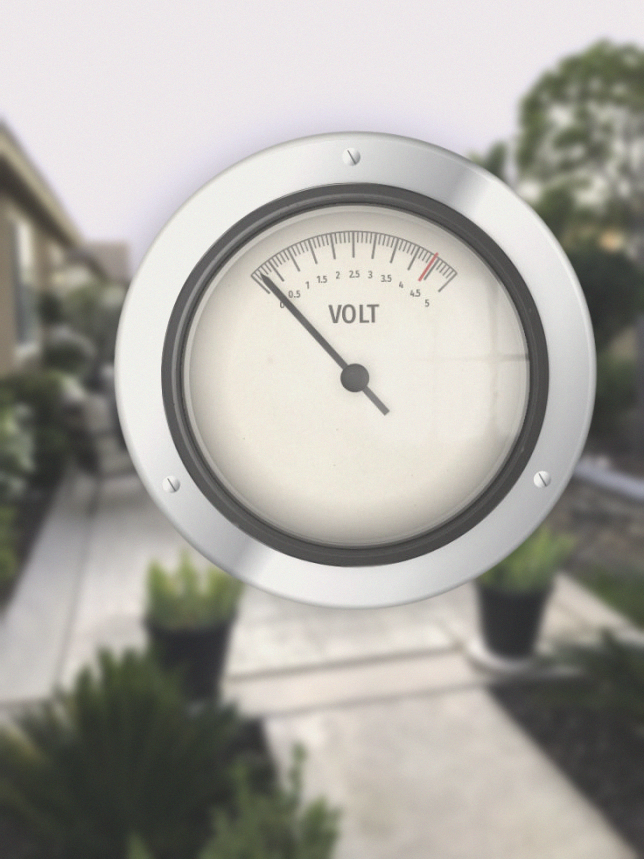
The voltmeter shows 0.2 V
